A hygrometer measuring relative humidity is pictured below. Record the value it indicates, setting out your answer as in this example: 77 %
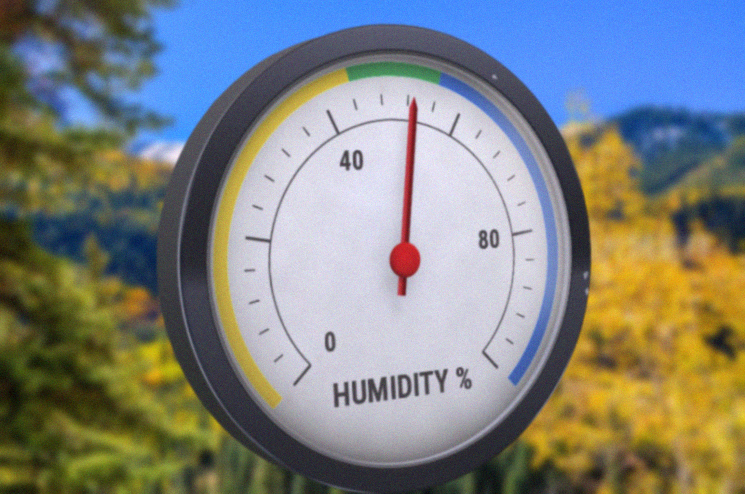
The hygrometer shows 52 %
